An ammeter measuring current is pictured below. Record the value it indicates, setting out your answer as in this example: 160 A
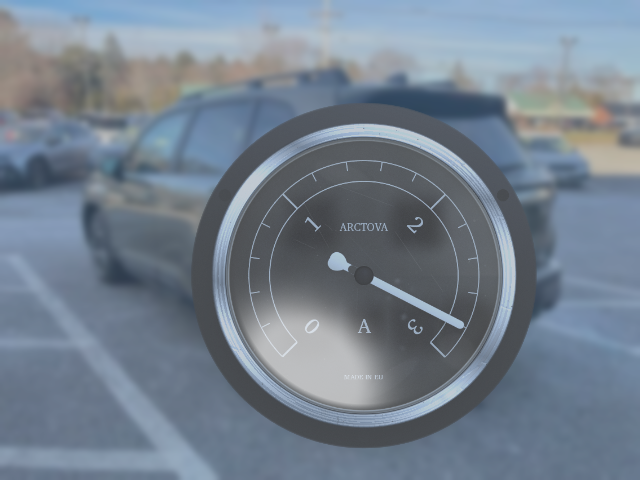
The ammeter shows 2.8 A
